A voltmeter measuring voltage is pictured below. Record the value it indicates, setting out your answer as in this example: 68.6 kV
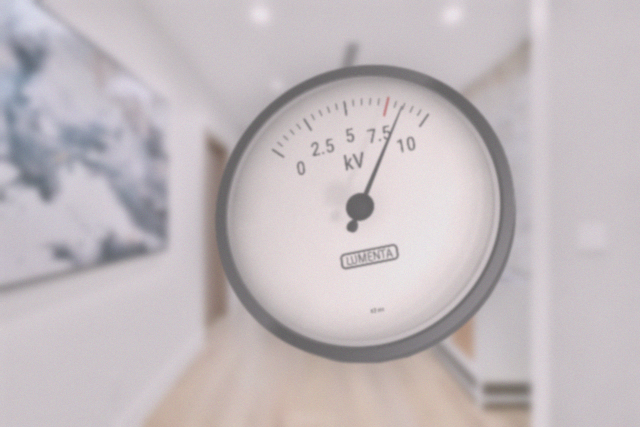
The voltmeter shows 8.5 kV
